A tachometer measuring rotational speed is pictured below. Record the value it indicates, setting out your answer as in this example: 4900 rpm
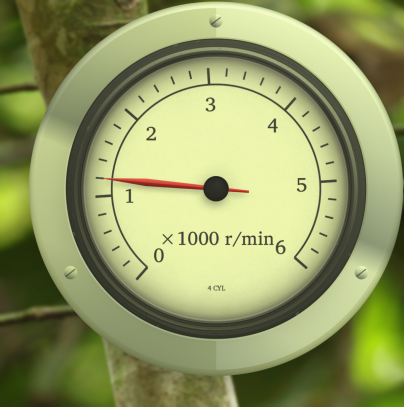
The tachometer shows 1200 rpm
